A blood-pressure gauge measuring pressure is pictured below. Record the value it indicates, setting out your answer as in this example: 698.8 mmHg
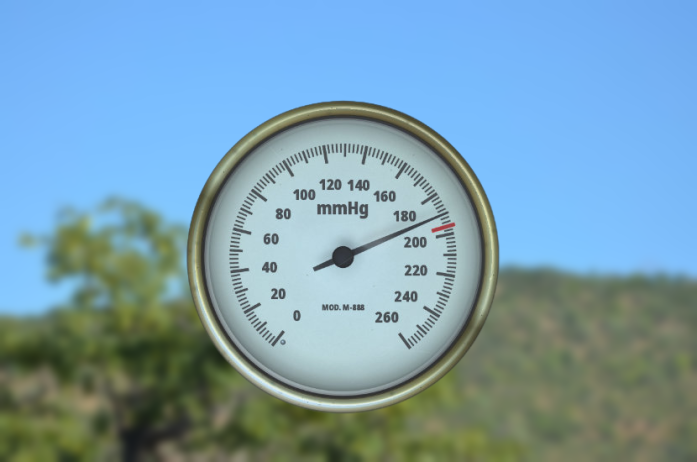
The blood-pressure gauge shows 190 mmHg
